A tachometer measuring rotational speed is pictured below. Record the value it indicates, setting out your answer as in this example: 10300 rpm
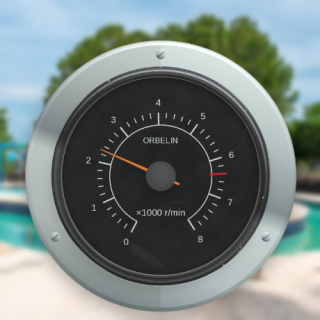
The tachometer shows 2300 rpm
